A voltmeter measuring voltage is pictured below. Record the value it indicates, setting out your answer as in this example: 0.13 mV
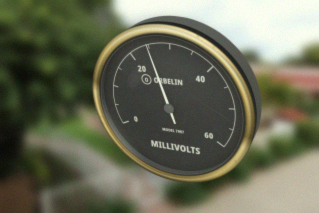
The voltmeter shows 25 mV
